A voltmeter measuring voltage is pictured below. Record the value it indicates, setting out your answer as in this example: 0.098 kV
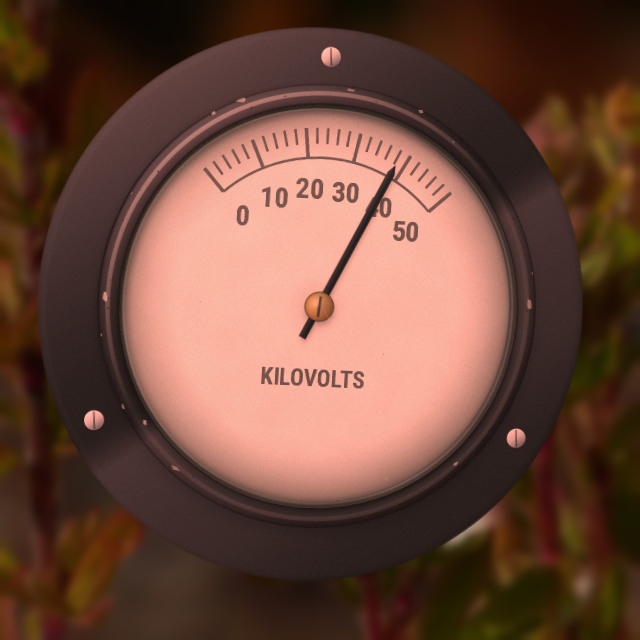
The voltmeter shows 38 kV
